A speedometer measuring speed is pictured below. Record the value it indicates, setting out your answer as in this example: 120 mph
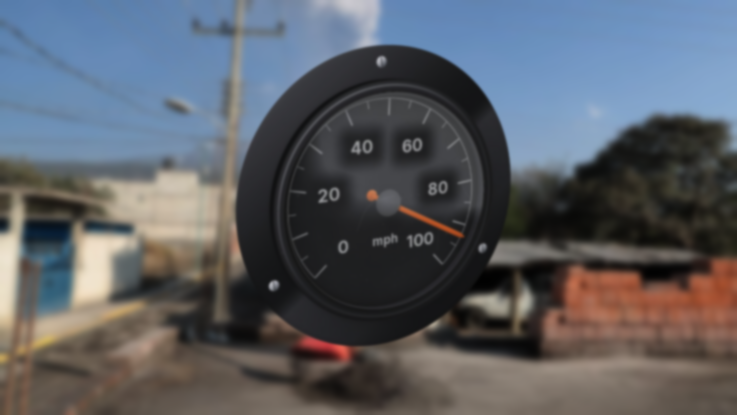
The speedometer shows 92.5 mph
